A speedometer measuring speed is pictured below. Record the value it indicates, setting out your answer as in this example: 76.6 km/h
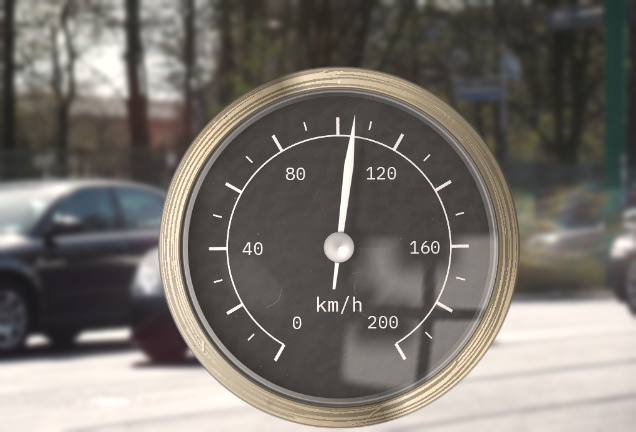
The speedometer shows 105 km/h
